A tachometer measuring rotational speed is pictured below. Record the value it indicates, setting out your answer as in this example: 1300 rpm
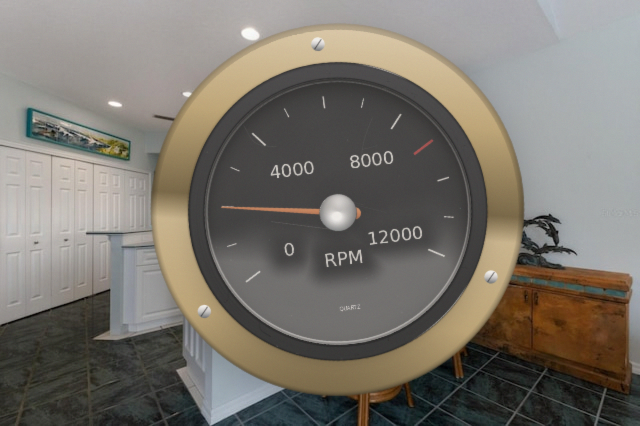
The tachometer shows 2000 rpm
